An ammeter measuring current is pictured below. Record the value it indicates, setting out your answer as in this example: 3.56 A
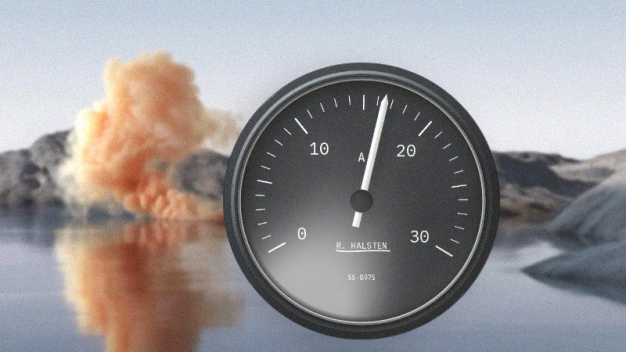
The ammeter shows 16.5 A
